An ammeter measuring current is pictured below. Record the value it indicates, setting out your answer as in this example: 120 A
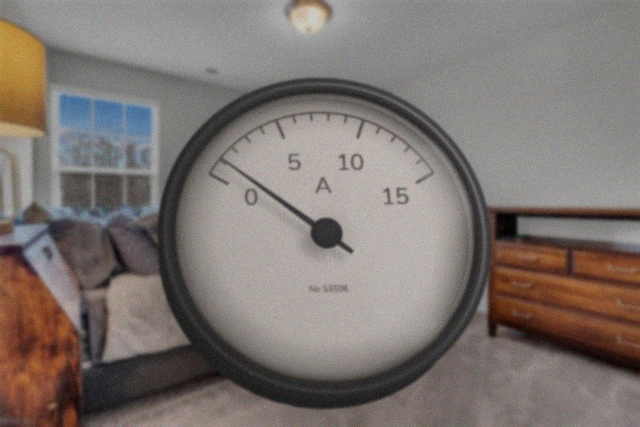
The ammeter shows 1 A
